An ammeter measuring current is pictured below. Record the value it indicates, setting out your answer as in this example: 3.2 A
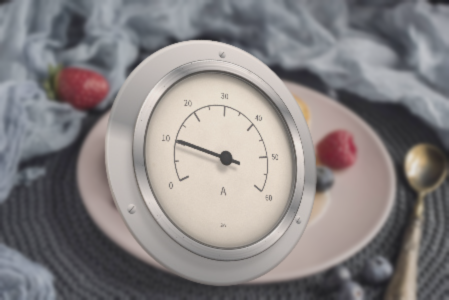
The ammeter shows 10 A
